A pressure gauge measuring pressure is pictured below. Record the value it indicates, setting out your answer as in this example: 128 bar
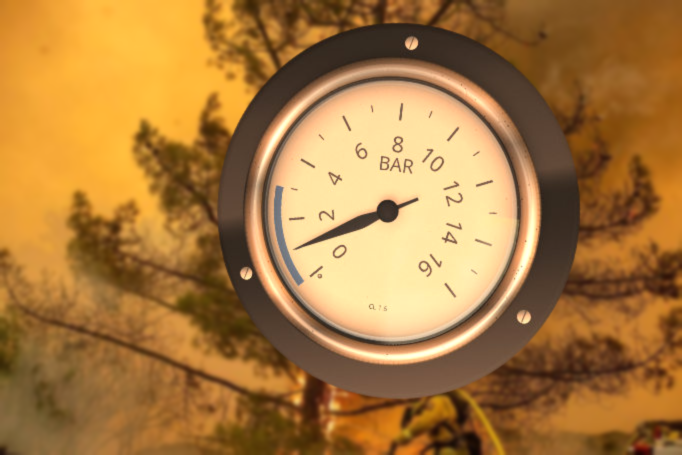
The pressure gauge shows 1 bar
